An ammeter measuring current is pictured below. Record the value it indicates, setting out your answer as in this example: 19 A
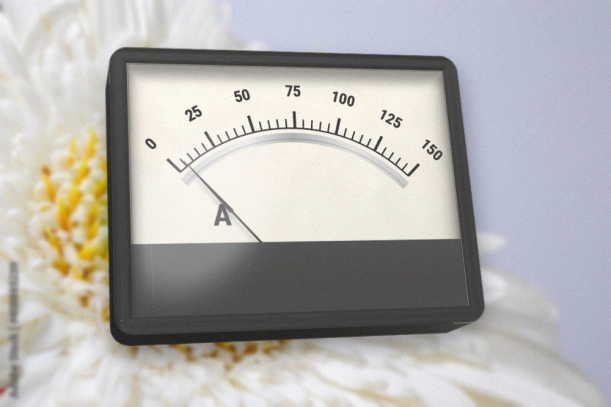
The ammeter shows 5 A
